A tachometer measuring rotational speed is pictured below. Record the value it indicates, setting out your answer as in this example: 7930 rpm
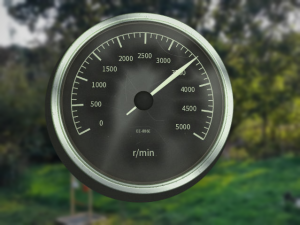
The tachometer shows 3500 rpm
